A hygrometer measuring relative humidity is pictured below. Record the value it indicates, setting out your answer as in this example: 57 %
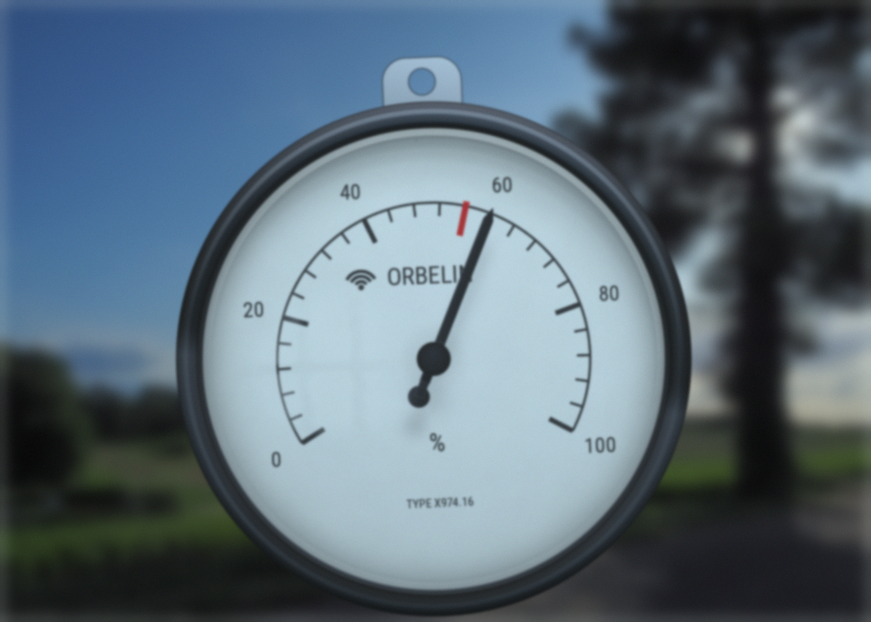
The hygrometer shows 60 %
